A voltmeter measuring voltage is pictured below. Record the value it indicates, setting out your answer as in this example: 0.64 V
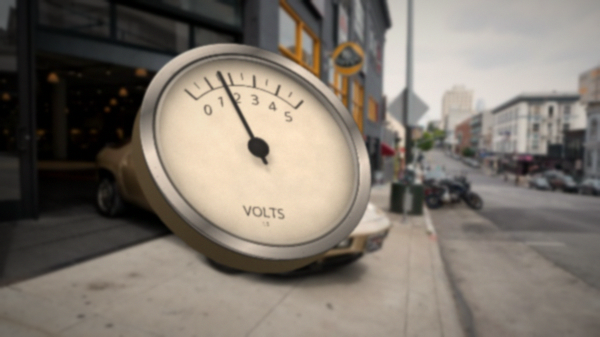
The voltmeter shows 1.5 V
